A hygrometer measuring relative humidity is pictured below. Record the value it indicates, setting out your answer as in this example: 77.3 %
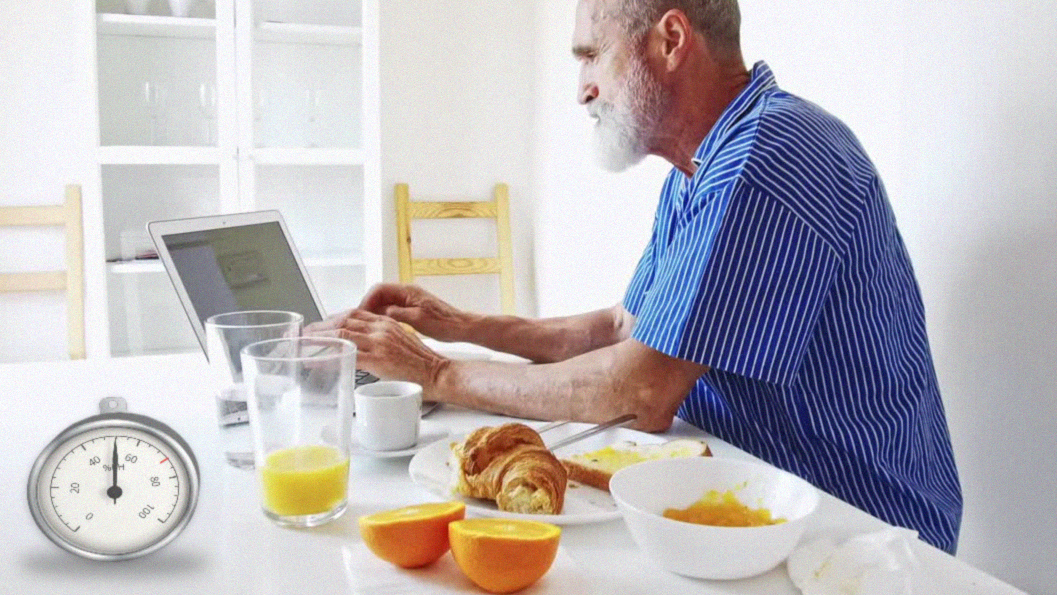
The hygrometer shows 52 %
